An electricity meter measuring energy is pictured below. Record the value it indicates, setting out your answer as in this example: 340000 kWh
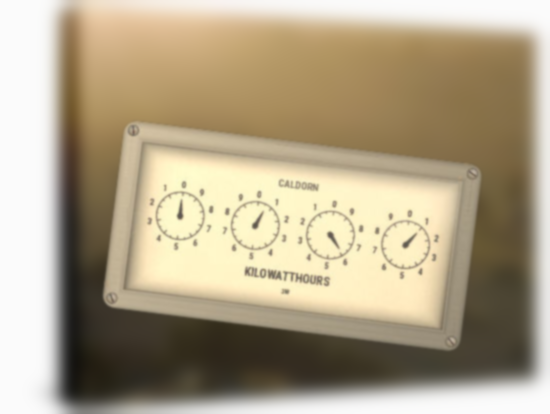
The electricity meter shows 61 kWh
